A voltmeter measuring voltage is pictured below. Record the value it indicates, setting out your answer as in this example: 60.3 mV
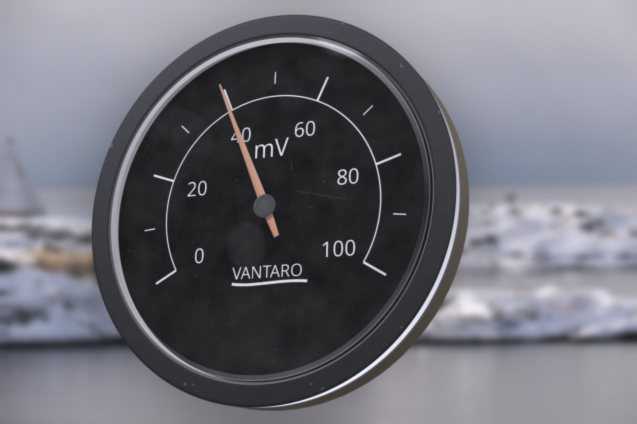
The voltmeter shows 40 mV
